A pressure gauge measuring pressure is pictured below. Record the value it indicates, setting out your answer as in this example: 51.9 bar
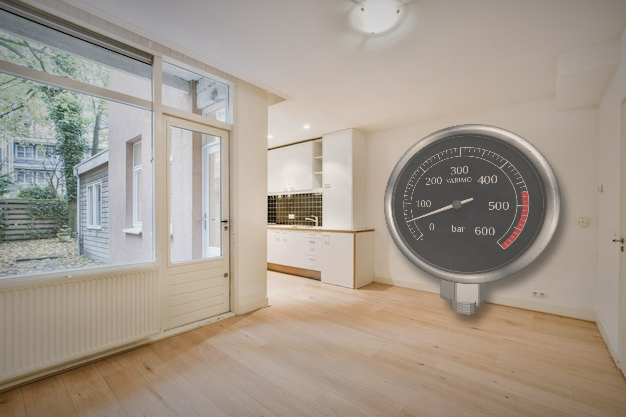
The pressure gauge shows 50 bar
